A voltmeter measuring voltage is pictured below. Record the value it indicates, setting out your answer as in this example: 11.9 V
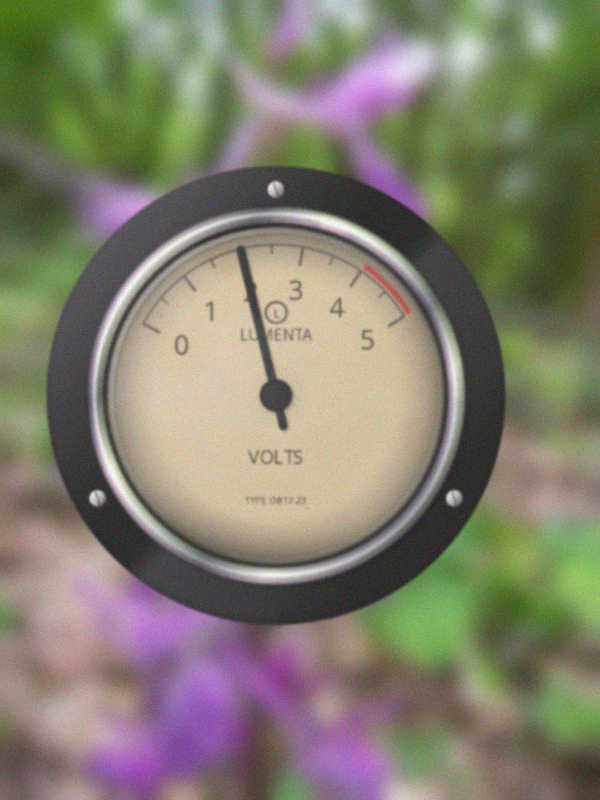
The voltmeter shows 2 V
